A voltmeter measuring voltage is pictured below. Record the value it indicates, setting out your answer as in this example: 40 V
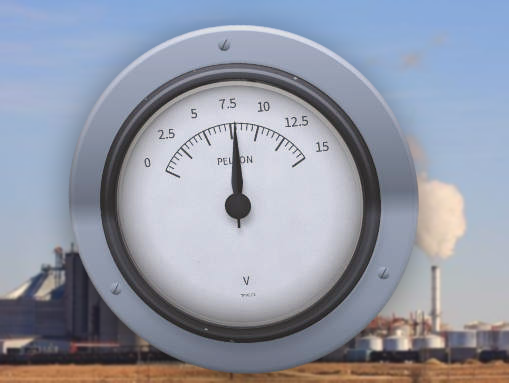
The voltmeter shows 8 V
